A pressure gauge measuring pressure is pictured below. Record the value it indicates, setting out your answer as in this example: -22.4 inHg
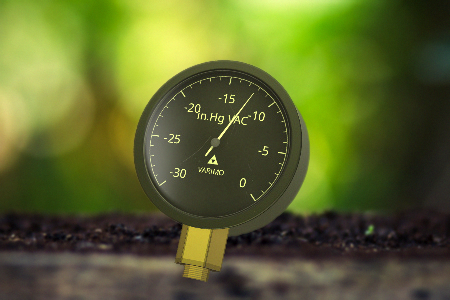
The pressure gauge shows -12 inHg
